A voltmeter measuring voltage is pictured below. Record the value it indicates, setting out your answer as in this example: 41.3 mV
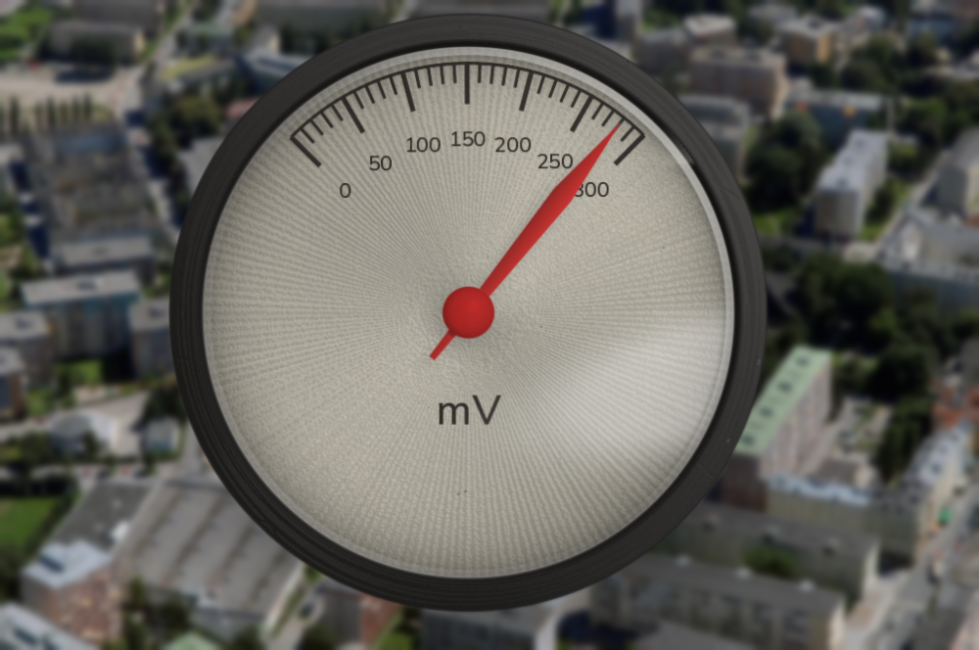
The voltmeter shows 280 mV
